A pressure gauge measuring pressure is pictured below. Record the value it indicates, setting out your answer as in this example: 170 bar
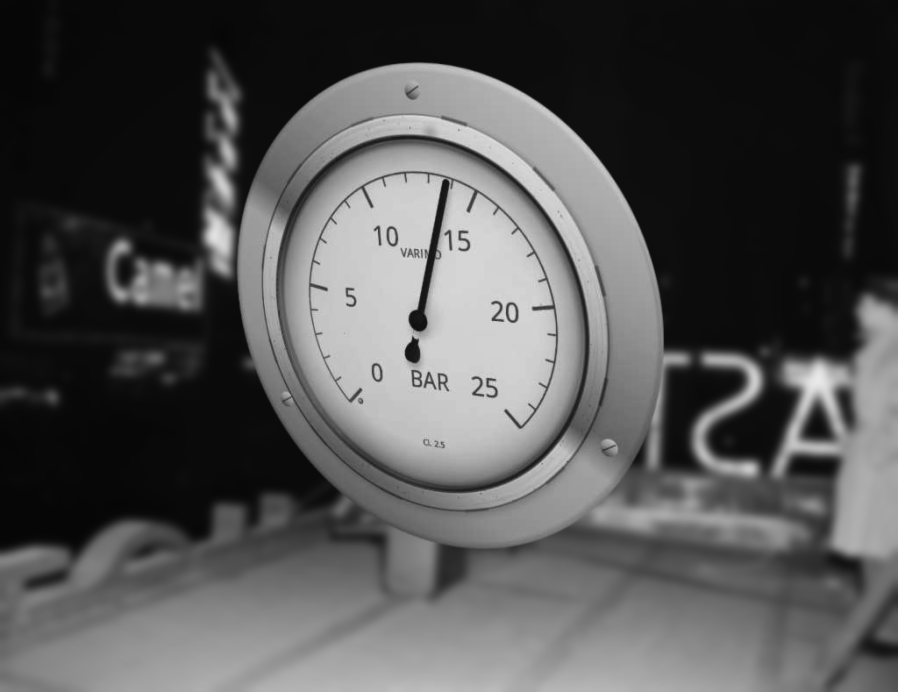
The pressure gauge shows 14 bar
